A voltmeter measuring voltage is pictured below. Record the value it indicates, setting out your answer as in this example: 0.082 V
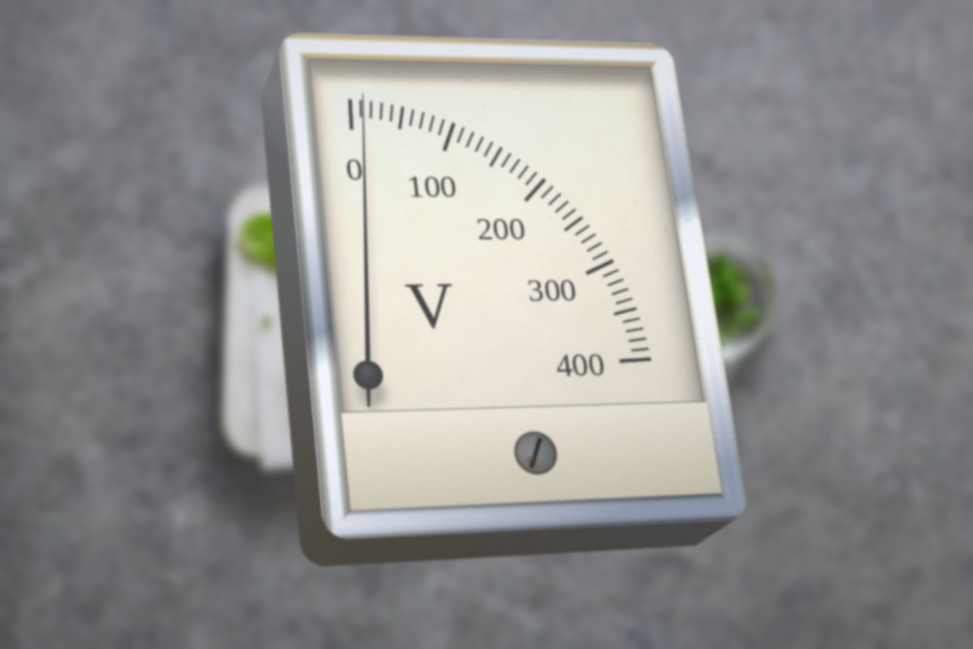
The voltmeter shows 10 V
